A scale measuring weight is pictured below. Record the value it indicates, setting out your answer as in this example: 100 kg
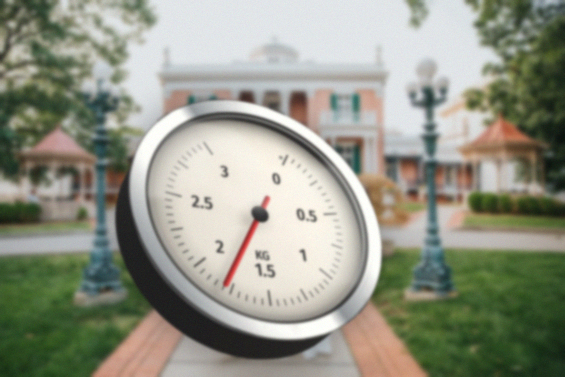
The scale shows 1.8 kg
